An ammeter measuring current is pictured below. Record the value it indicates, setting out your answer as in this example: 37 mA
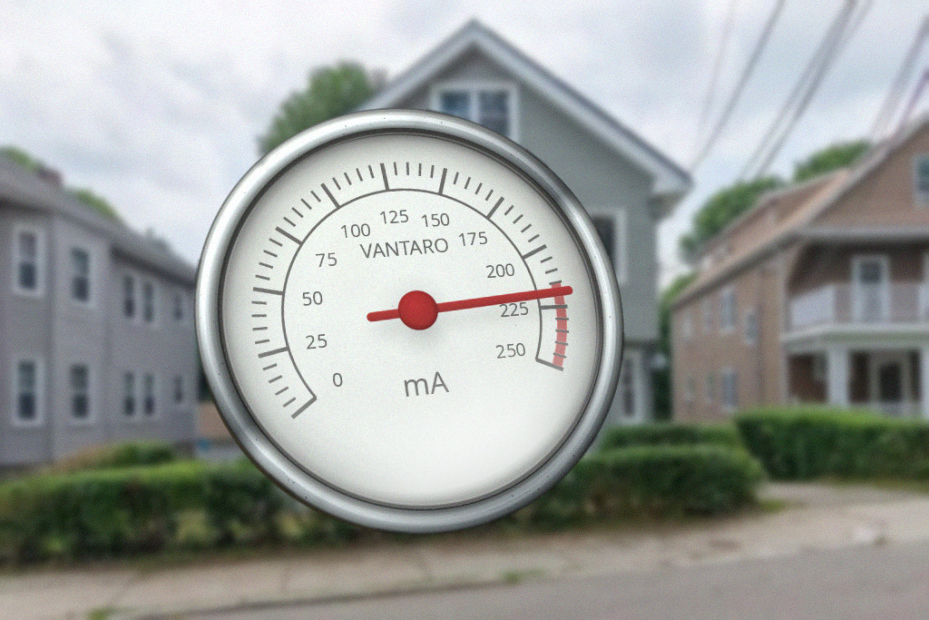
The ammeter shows 220 mA
